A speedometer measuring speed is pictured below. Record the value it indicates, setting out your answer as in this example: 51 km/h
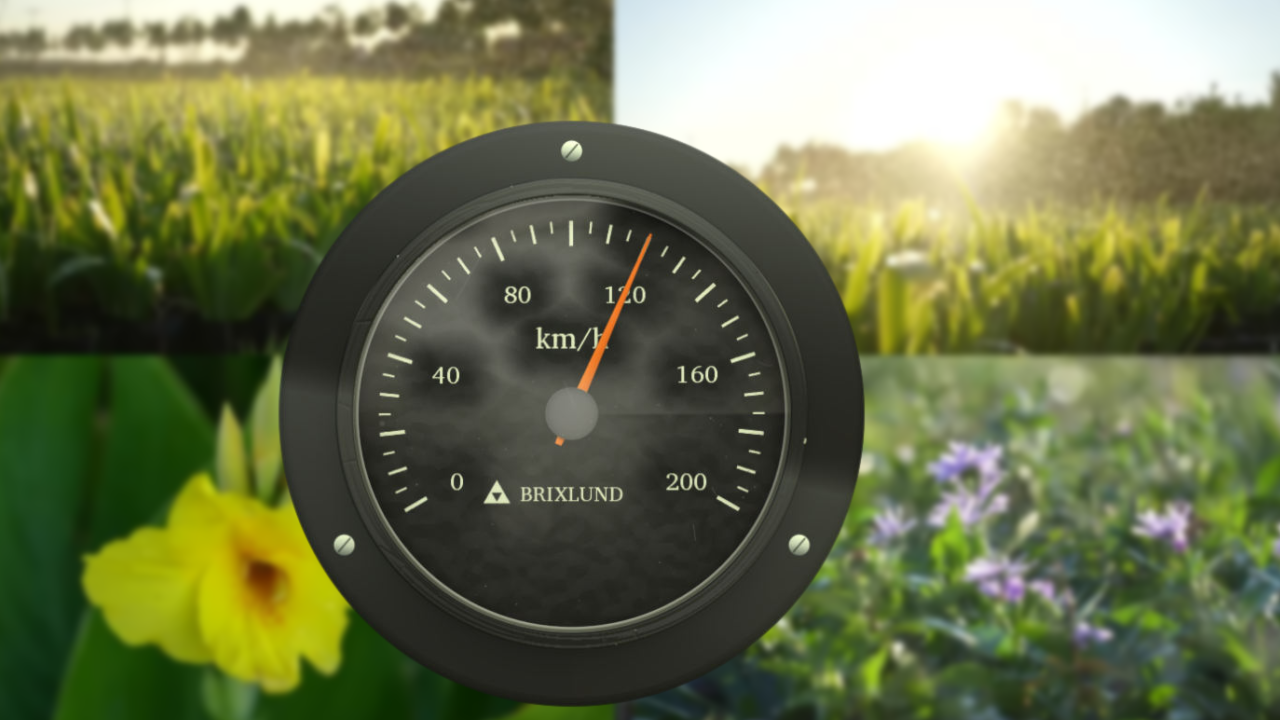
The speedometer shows 120 km/h
